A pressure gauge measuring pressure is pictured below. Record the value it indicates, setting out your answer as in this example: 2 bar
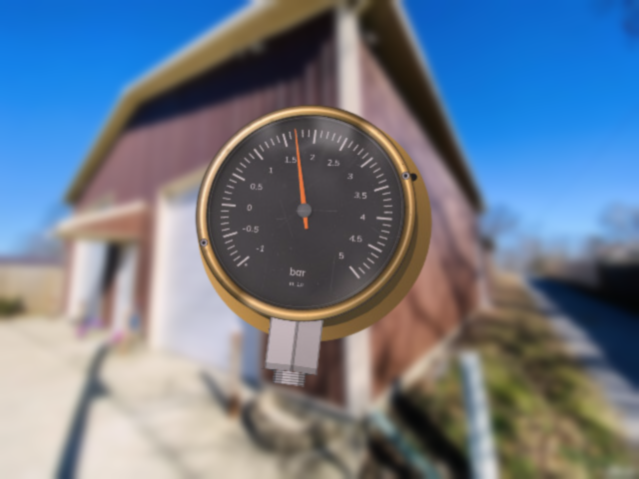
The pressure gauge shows 1.7 bar
